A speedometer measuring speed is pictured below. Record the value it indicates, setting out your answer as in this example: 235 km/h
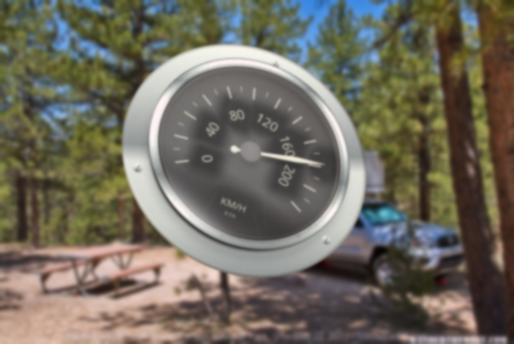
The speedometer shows 180 km/h
